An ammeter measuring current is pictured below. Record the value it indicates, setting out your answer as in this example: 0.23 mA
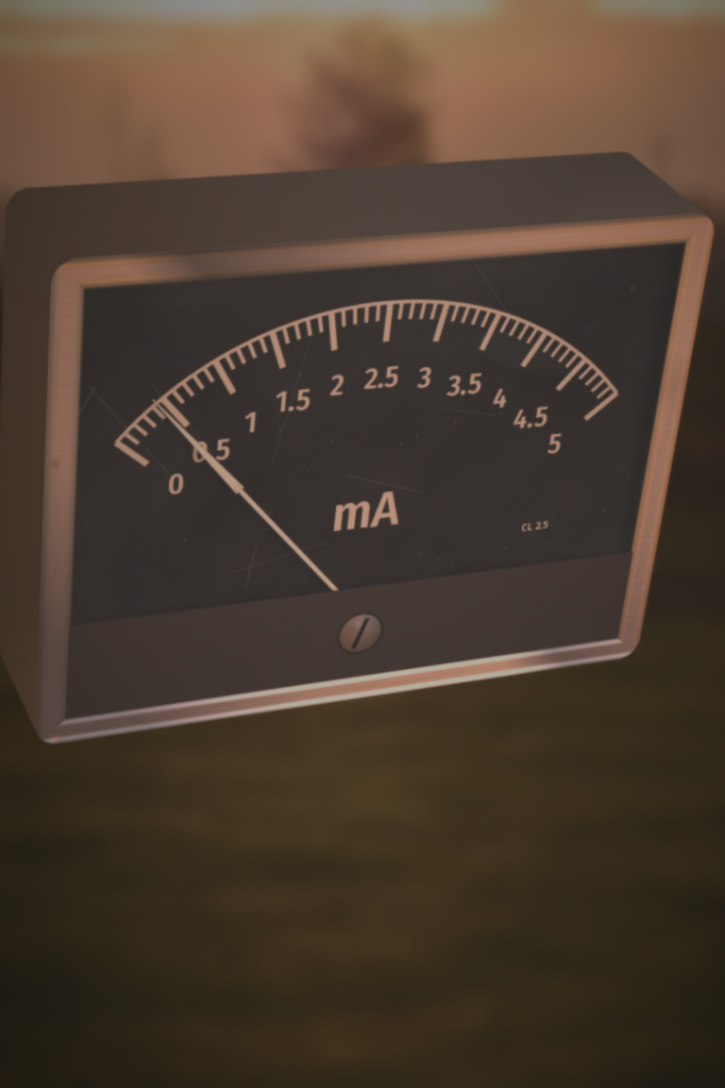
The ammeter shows 0.45 mA
